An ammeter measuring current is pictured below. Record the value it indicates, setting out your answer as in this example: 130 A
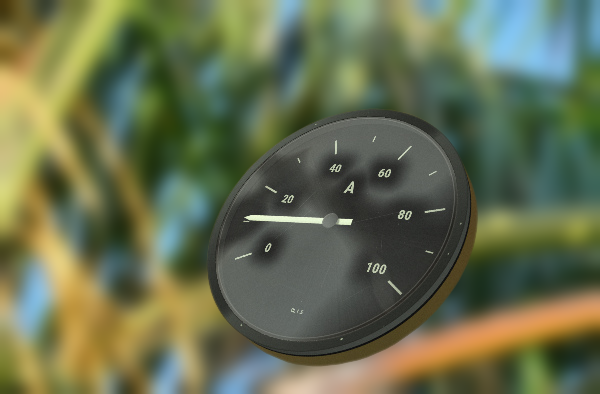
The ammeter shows 10 A
